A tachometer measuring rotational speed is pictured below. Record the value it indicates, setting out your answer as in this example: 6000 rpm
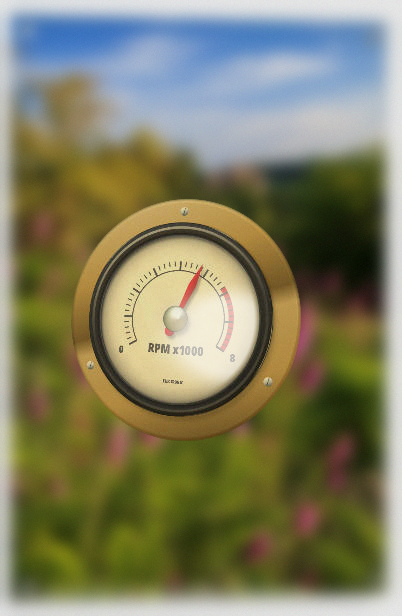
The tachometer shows 4800 rpm
